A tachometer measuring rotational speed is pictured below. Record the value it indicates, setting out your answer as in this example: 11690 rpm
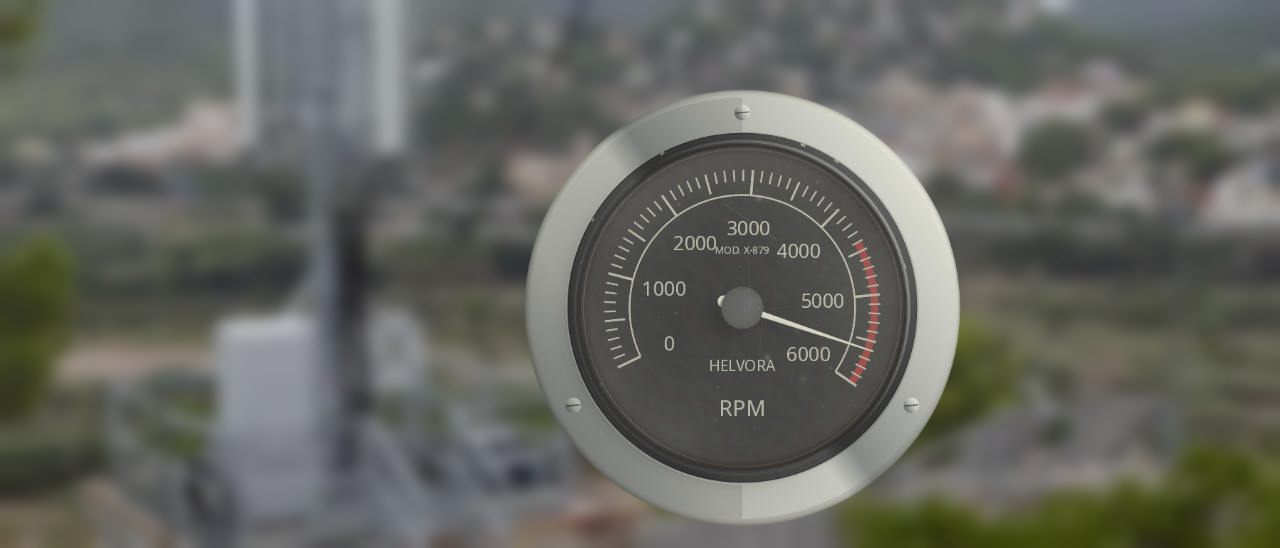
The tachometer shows 5600 rpm
